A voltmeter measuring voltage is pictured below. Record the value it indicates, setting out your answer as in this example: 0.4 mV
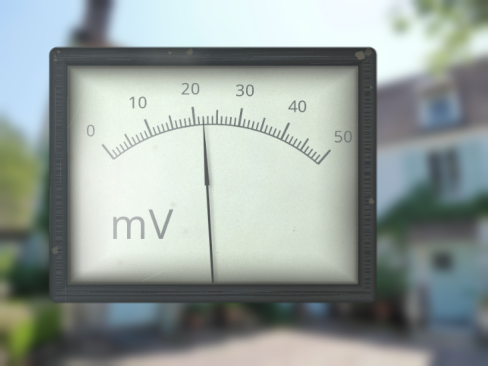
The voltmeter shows 22 mV
